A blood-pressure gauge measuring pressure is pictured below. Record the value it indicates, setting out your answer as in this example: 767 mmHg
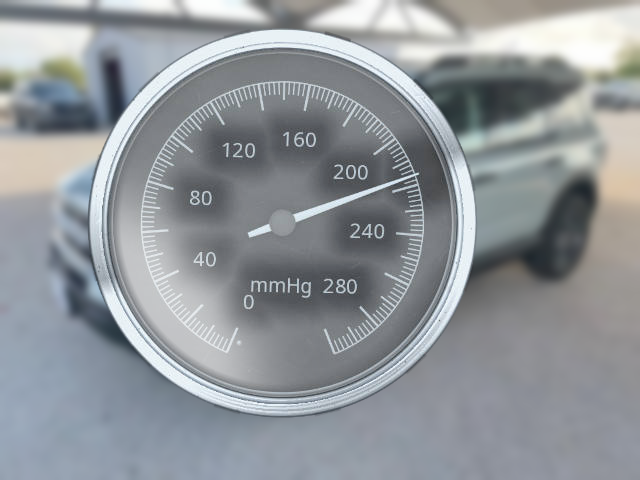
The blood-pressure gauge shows 216 mmHg
